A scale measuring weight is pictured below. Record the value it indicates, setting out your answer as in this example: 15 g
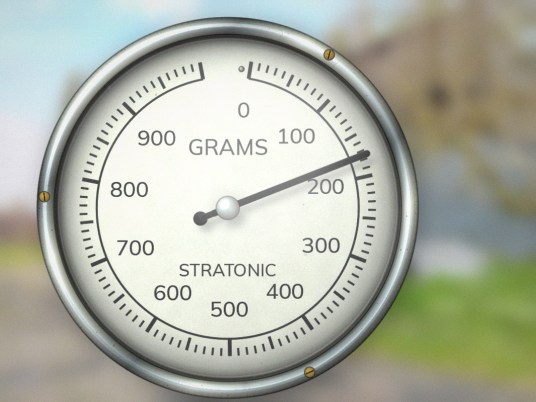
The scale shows 175 g
